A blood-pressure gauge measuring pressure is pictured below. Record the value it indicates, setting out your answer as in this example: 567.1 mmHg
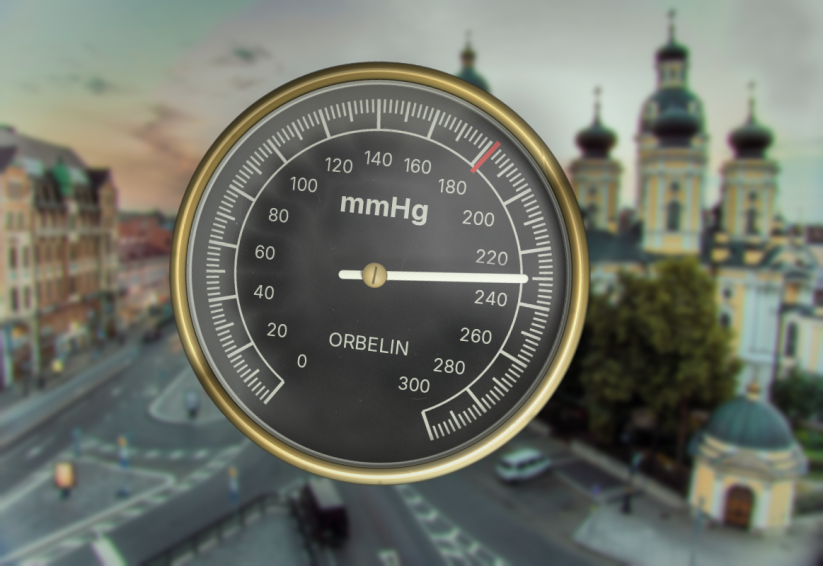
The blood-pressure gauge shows 230 mmHg
